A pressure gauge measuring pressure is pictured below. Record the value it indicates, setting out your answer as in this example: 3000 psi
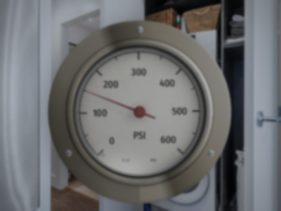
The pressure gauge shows 150 psi
